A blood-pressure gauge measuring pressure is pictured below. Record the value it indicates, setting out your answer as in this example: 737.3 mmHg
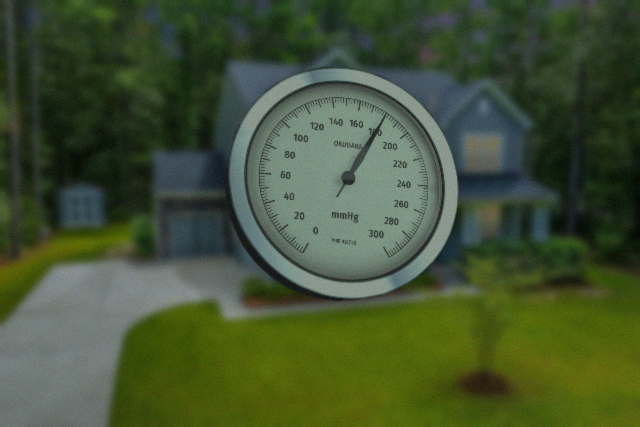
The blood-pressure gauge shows 180 mmHg
